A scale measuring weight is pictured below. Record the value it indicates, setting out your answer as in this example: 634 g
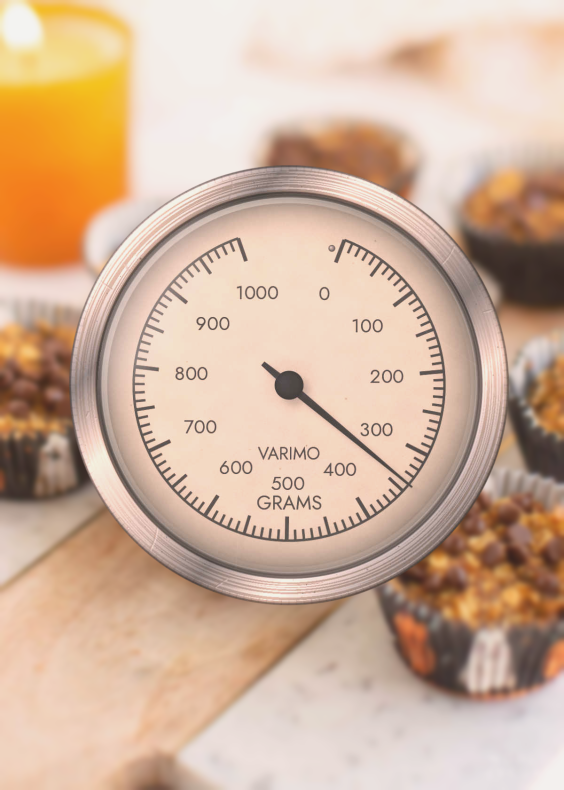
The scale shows 340 g
